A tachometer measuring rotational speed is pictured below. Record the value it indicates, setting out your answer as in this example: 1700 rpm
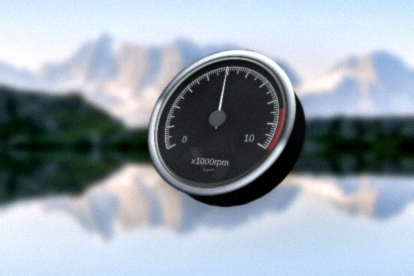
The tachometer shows 5000 rpm
